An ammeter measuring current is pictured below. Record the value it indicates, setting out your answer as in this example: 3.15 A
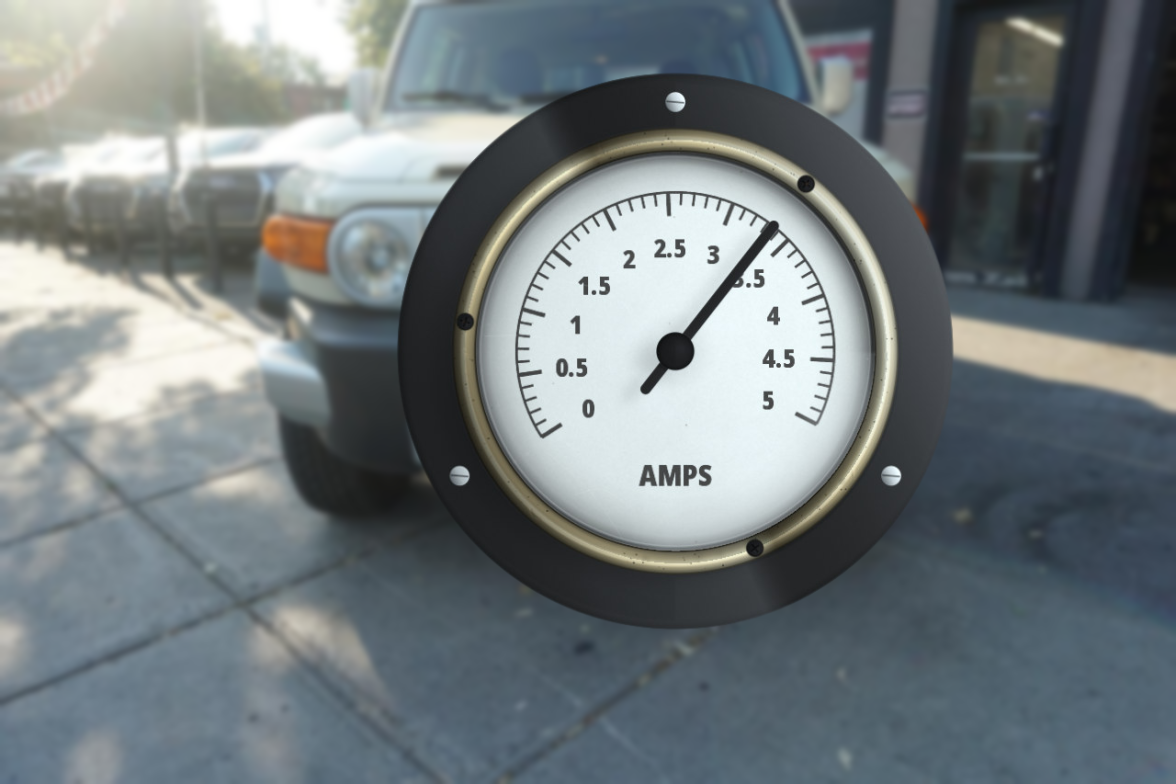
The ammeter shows 3.35 A
